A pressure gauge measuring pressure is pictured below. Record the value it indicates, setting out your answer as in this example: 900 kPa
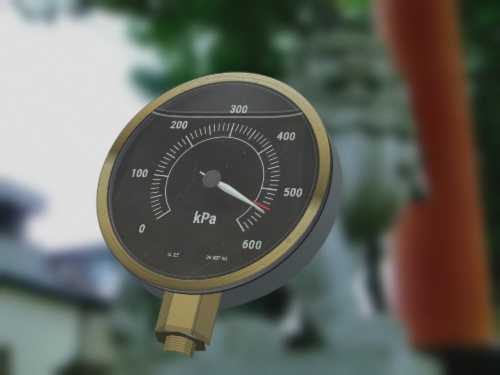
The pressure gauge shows 550 kPa
